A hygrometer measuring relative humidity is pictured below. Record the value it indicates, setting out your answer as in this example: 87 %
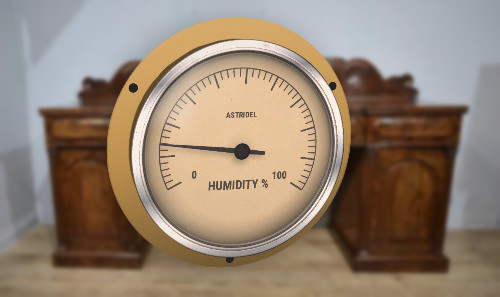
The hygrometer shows 14 %
